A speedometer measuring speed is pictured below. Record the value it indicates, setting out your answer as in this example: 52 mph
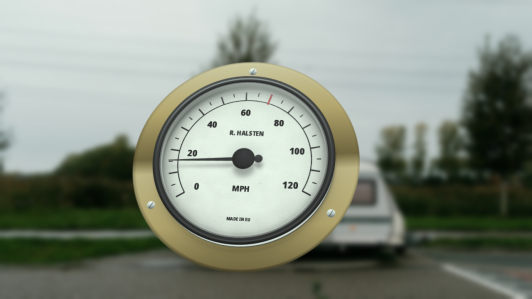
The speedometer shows 15 mph
